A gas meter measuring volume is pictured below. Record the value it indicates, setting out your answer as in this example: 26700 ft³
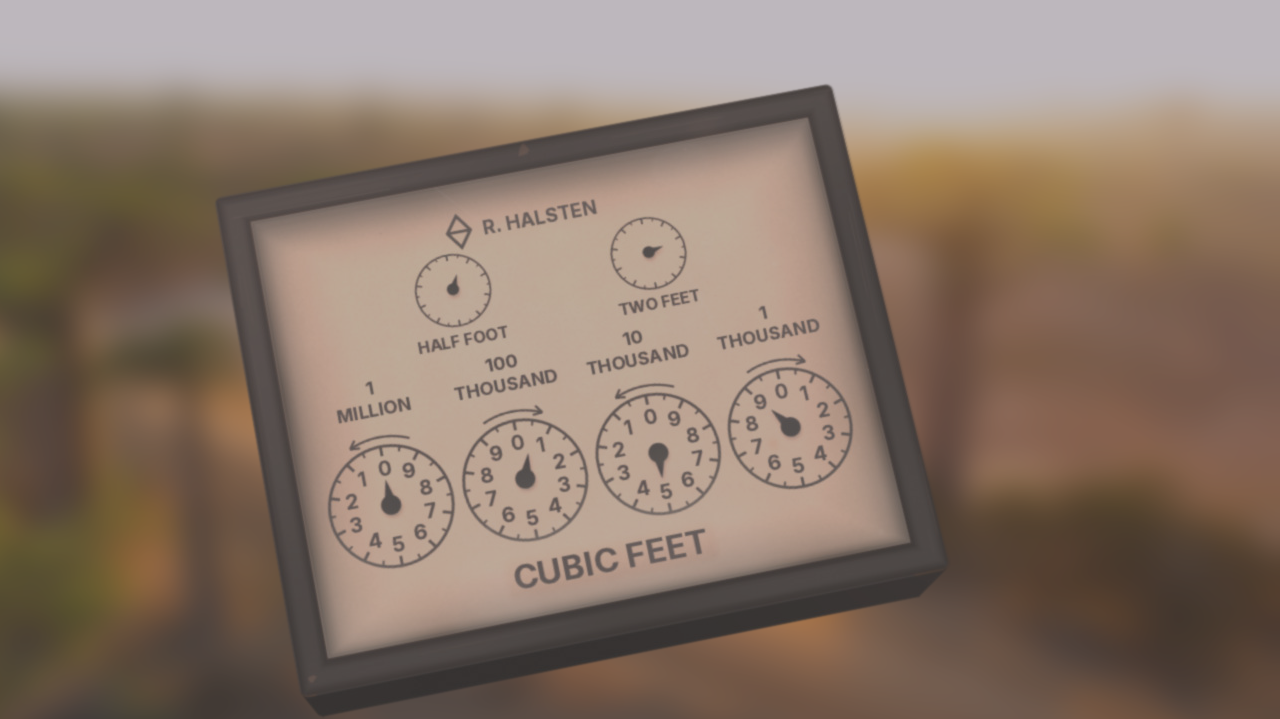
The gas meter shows 4900 ft³
